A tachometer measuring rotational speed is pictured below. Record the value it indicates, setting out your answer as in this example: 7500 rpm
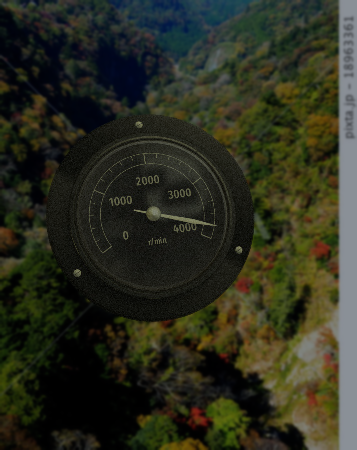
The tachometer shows 3800 rpm
